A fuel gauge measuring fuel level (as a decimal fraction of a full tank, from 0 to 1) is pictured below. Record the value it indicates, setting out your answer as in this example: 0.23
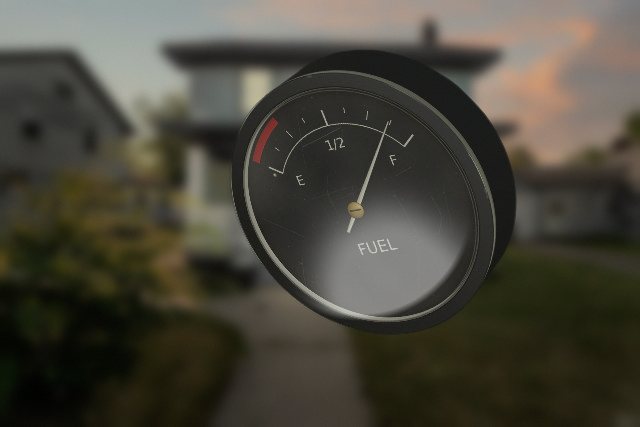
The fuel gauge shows 0.875
